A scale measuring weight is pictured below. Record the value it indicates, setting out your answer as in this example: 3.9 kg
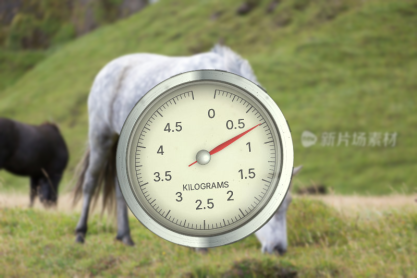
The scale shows 0.75 kg
